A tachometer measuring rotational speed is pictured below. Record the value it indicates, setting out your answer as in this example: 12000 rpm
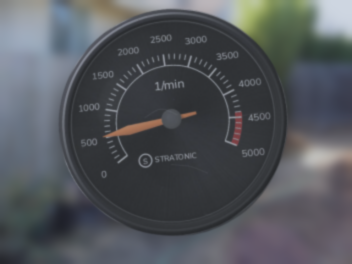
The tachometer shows 500 rpm
